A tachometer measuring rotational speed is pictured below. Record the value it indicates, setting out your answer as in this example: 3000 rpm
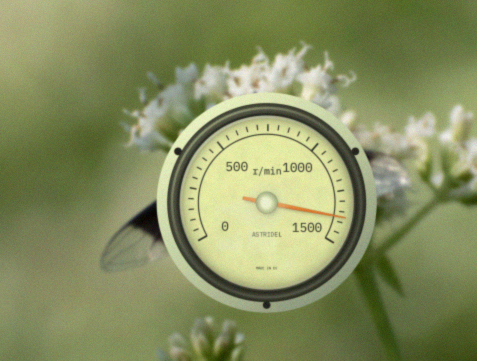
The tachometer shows 1375 rpm
